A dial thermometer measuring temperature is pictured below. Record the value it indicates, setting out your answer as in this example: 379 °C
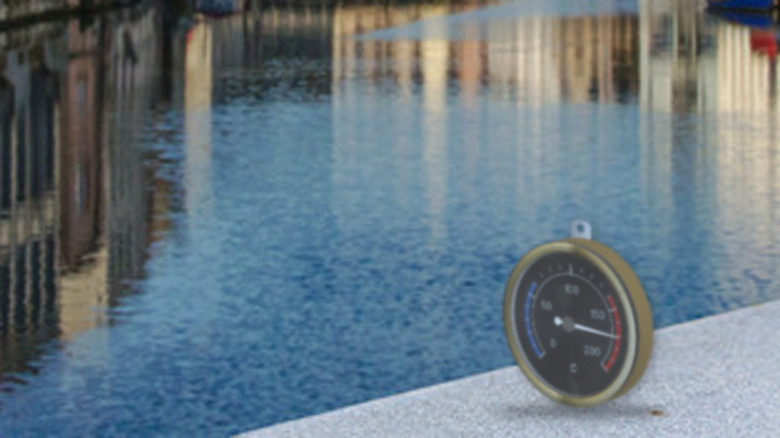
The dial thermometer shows 170 °C
